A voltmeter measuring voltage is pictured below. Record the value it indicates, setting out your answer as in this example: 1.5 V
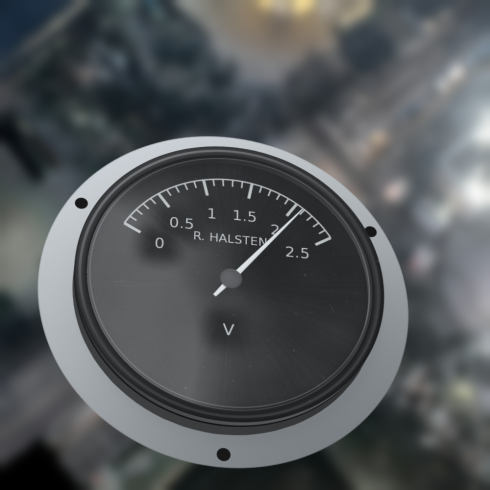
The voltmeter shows 2.1 V
